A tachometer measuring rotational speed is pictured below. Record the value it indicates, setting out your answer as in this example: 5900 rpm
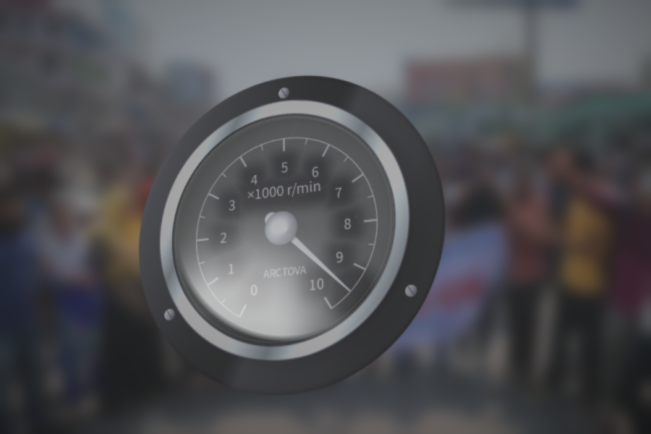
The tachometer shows 9500 rpm
